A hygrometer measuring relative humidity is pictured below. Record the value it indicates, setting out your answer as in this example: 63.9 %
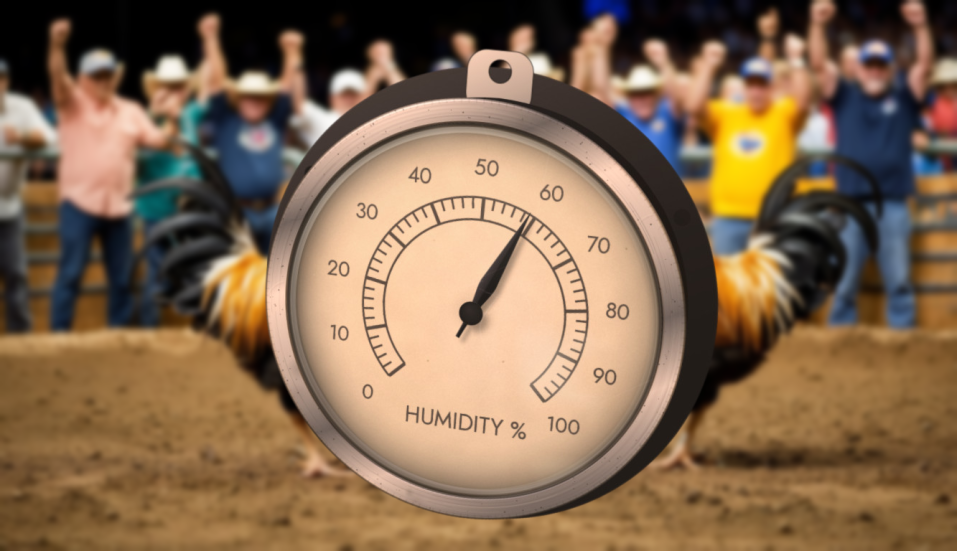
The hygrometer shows 59 %
